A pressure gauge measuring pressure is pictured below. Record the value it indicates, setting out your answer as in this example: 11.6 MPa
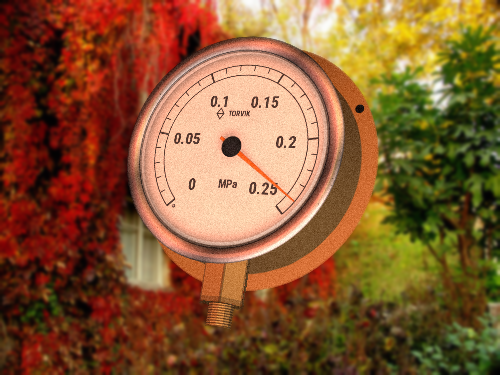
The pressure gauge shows 0.24 MPa
